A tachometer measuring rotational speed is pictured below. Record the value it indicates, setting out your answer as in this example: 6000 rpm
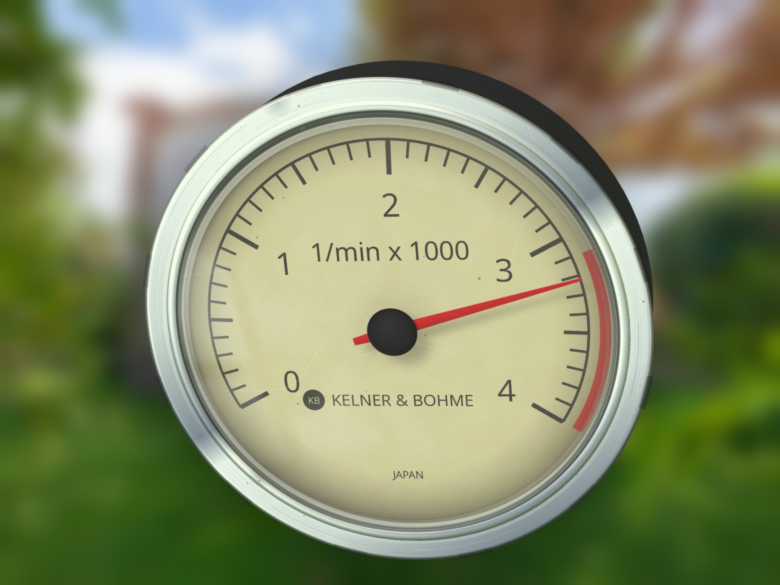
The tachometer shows 3200 rpm
